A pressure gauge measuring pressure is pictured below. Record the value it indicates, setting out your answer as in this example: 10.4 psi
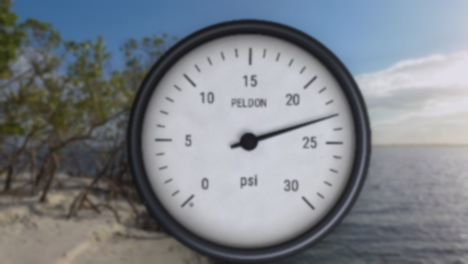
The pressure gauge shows 23 psi
